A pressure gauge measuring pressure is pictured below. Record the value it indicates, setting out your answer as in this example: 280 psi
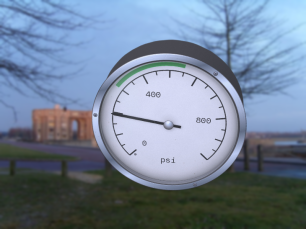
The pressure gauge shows 200 psi
